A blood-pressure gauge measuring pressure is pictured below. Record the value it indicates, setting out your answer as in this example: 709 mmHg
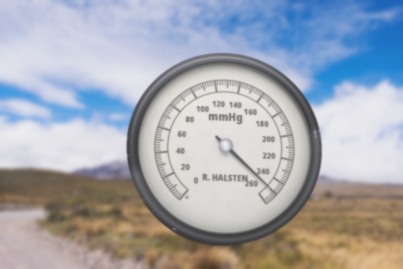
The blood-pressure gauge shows 250 mmHg
